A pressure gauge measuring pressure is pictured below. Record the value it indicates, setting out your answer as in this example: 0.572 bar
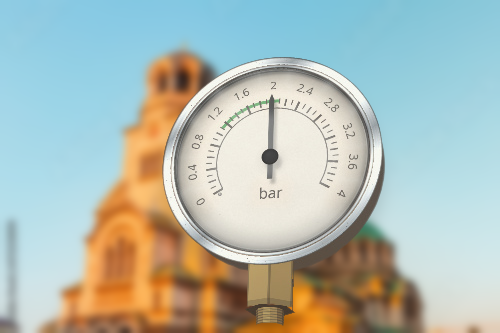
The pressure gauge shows 2 bar
